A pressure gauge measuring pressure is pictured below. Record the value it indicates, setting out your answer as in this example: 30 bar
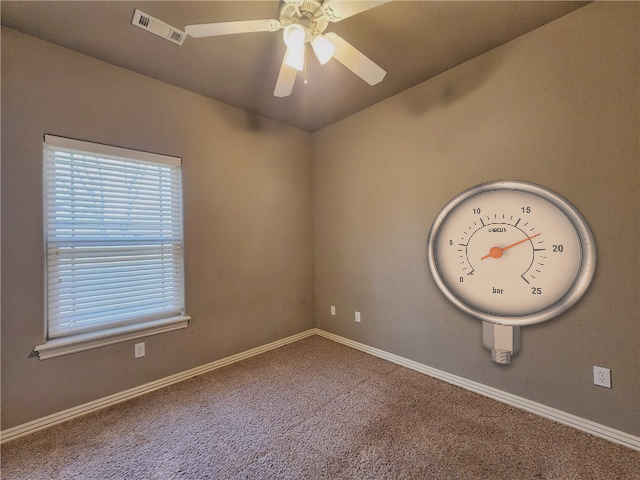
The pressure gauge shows 18 bar
